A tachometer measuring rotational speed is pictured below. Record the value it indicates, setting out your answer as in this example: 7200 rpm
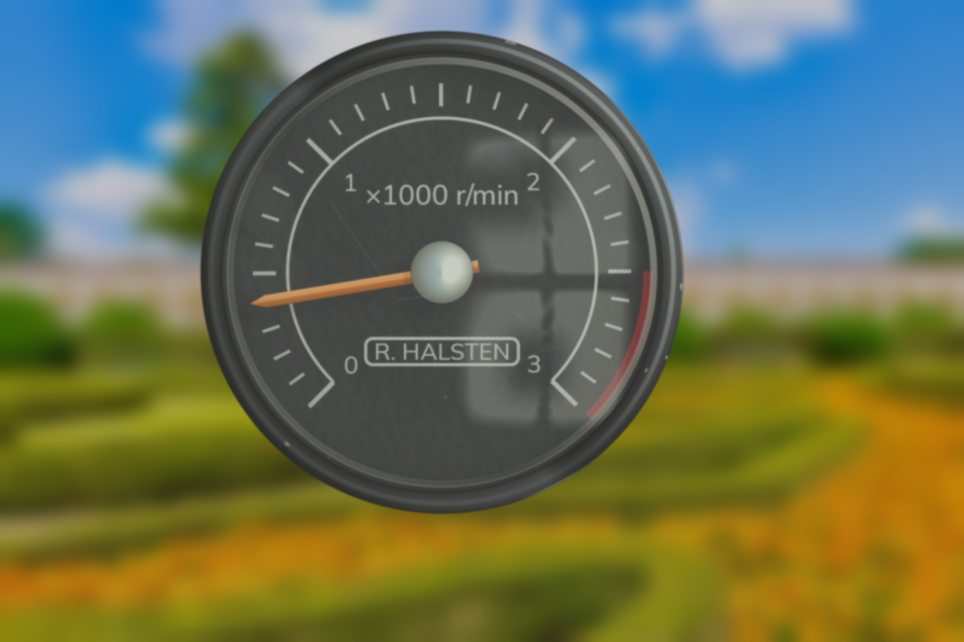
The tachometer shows 400 rpm
